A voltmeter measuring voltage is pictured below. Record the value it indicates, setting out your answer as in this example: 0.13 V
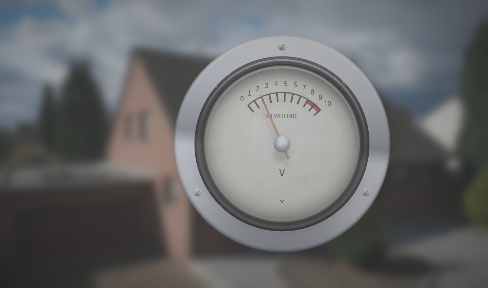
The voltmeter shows 2 V
